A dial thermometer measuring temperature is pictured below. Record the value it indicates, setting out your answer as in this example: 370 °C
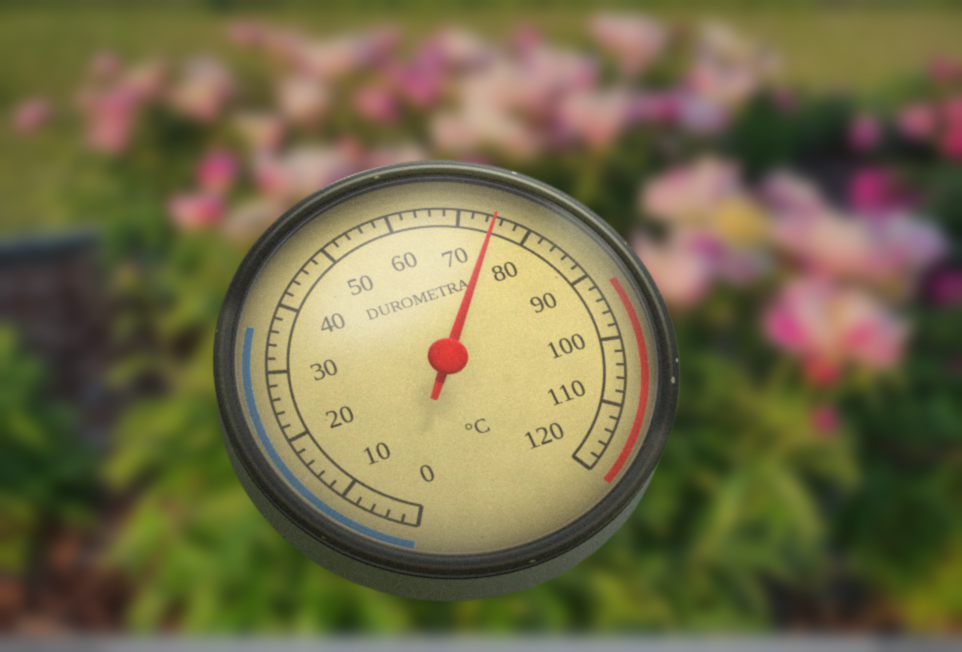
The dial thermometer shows 75 °C
